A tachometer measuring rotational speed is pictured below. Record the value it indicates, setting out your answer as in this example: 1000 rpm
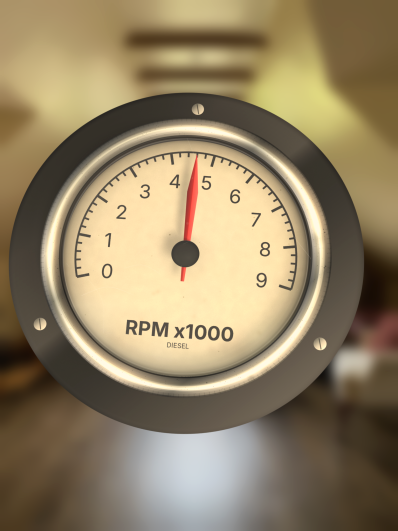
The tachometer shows 4600 rpm
